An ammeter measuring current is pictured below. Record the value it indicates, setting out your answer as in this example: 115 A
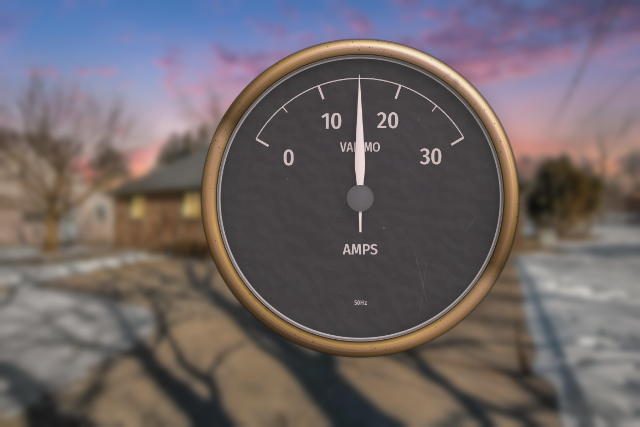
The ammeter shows 15 A
